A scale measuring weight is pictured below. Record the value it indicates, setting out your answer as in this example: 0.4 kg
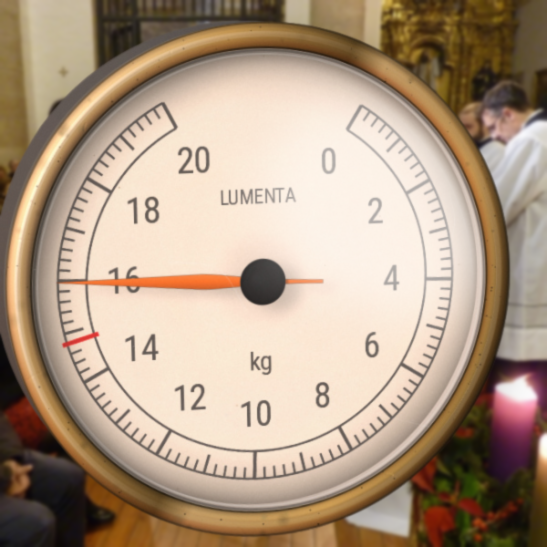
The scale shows 16 kg
